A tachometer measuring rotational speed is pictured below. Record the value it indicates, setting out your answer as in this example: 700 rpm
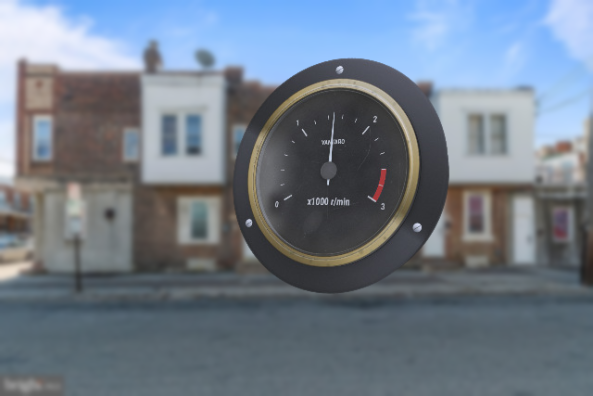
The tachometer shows 1500 rpm
